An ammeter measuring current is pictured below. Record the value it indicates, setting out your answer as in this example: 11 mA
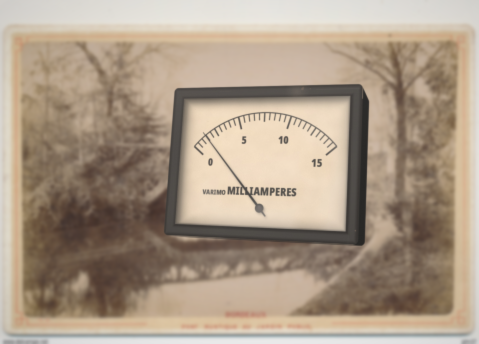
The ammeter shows 1.5 mA
